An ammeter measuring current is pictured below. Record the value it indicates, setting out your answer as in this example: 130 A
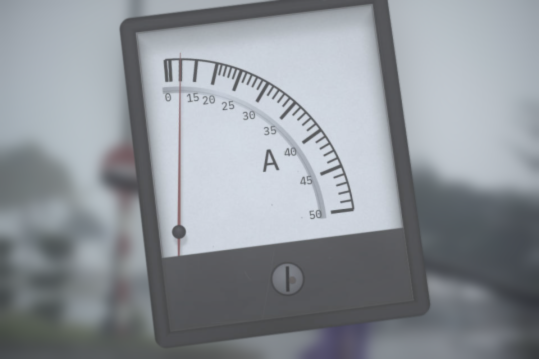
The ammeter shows 10 A
